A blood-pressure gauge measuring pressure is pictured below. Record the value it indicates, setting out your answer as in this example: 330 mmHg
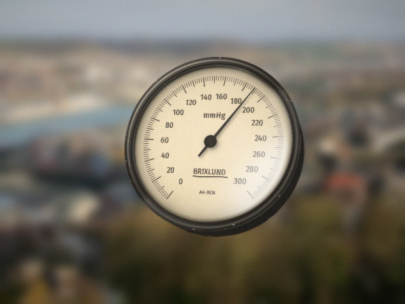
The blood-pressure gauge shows 190 mmHg
